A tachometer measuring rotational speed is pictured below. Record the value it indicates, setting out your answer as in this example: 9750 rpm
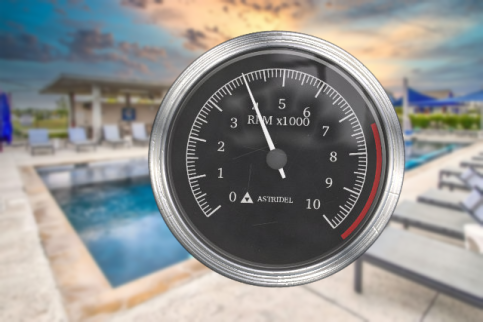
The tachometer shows 4000 rpm
